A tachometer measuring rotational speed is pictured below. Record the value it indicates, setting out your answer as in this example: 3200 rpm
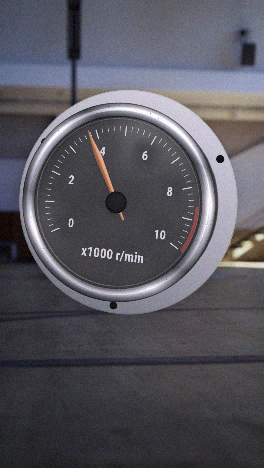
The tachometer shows 3800 rpm
